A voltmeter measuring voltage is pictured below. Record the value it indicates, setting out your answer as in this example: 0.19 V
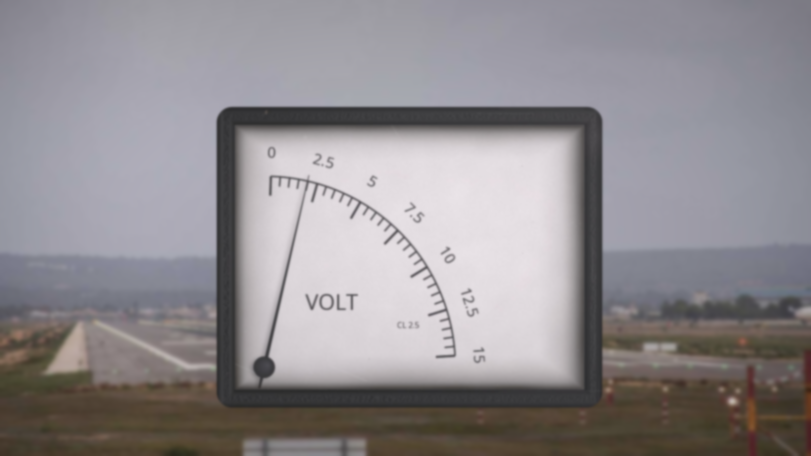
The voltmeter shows 2 V
